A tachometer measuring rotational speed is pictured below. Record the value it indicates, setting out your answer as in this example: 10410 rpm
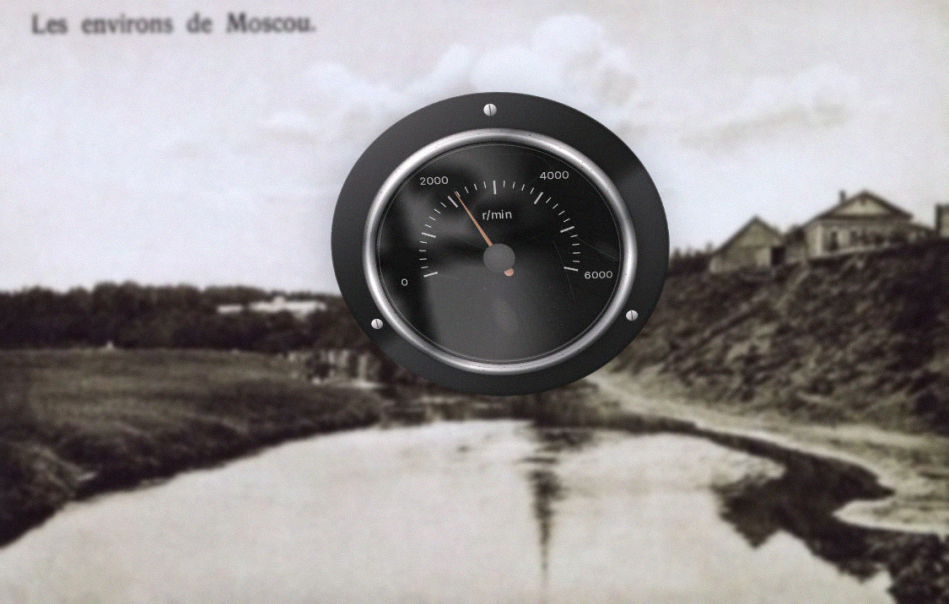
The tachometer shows 2200 rpm
